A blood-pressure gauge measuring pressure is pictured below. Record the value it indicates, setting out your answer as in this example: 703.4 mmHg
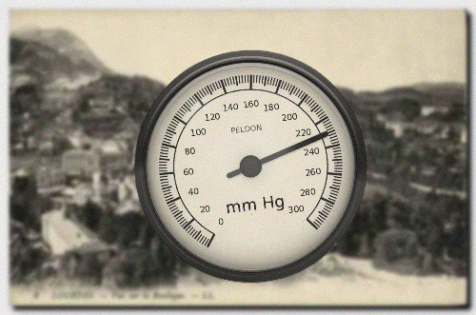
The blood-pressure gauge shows 230 mmHg
